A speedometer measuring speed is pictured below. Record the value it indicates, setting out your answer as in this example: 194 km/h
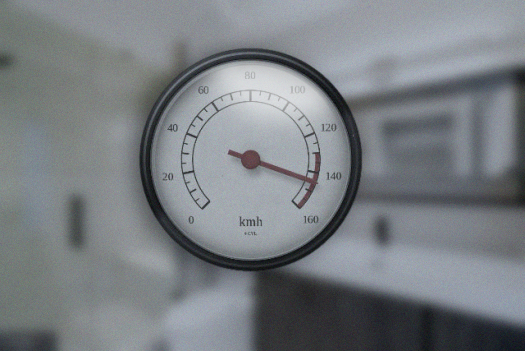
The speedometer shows 145 km/h
